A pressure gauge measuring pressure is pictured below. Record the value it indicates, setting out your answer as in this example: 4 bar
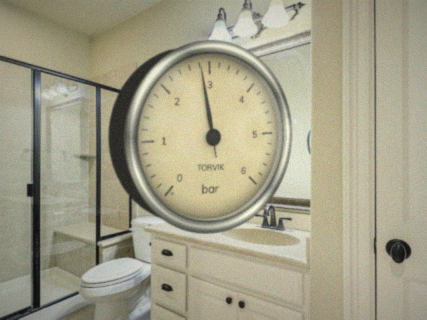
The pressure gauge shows 2.8 bar
